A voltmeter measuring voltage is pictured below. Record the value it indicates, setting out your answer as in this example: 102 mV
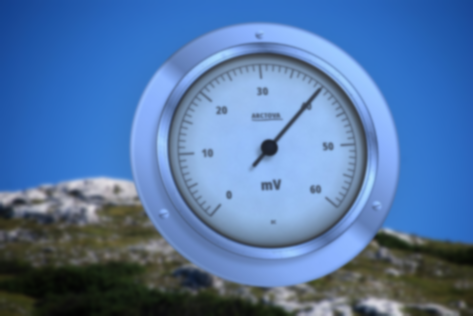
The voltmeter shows 40 mV
